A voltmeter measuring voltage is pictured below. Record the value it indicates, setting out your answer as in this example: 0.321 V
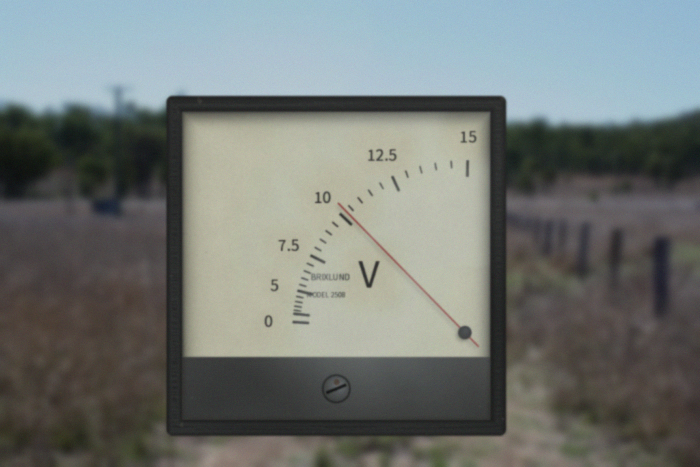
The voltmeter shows 10.25 V
